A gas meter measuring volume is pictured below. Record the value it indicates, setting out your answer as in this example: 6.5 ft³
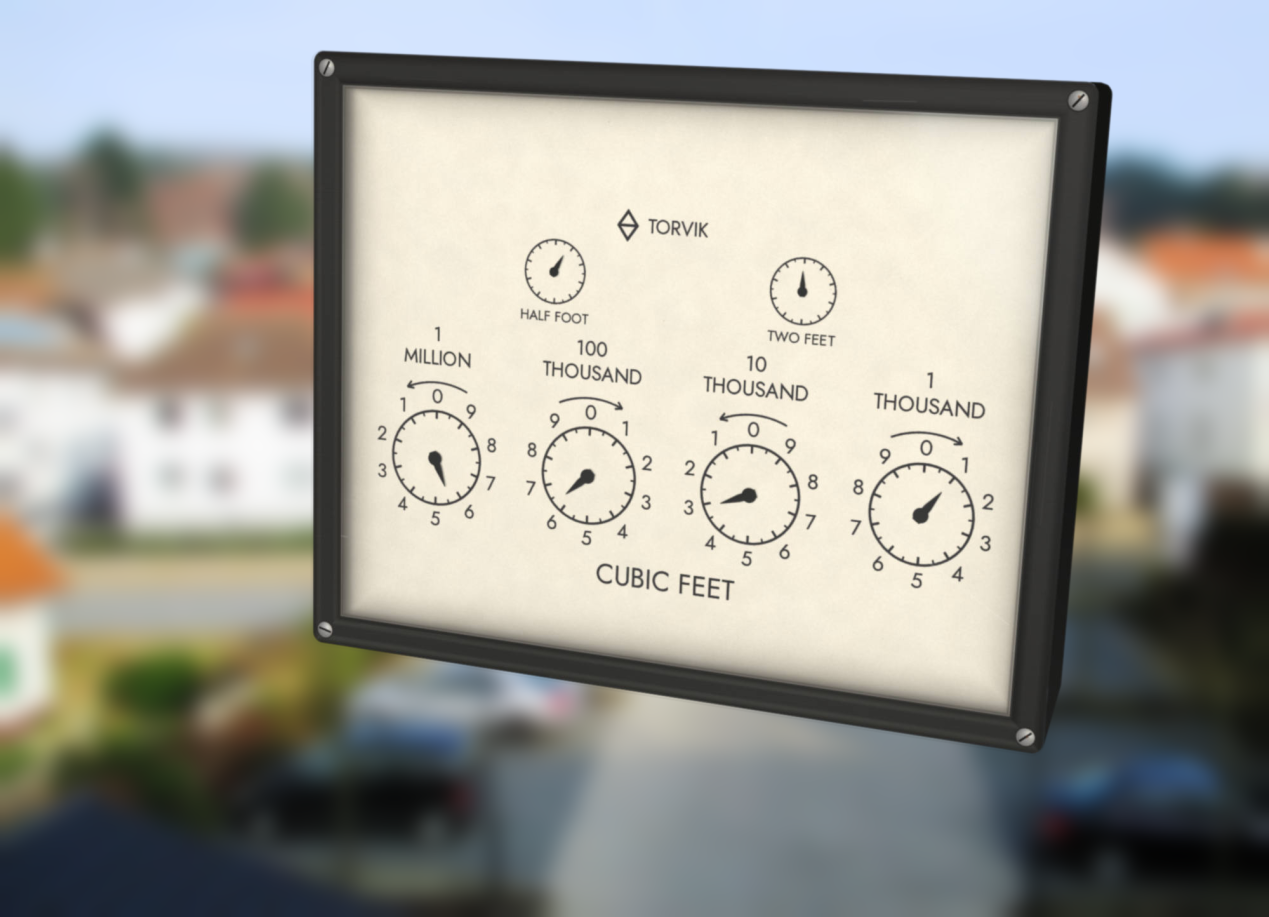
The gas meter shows 563100 ft³
